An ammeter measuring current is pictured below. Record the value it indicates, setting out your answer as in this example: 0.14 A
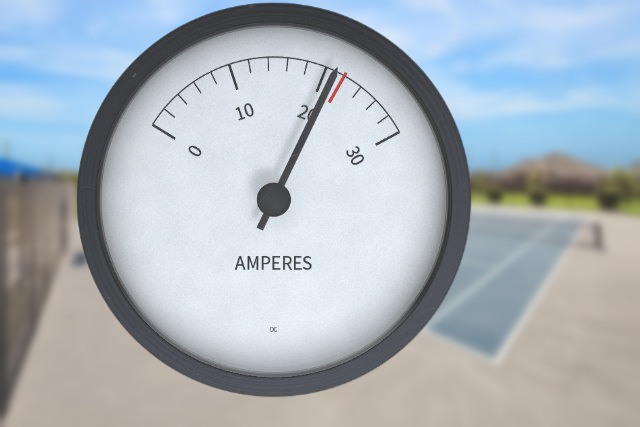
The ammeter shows 21 A
